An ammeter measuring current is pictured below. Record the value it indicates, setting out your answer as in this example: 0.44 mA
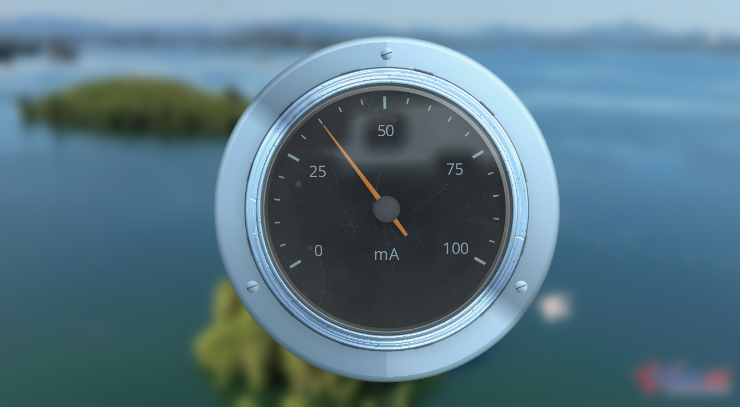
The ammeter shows 35 mA
